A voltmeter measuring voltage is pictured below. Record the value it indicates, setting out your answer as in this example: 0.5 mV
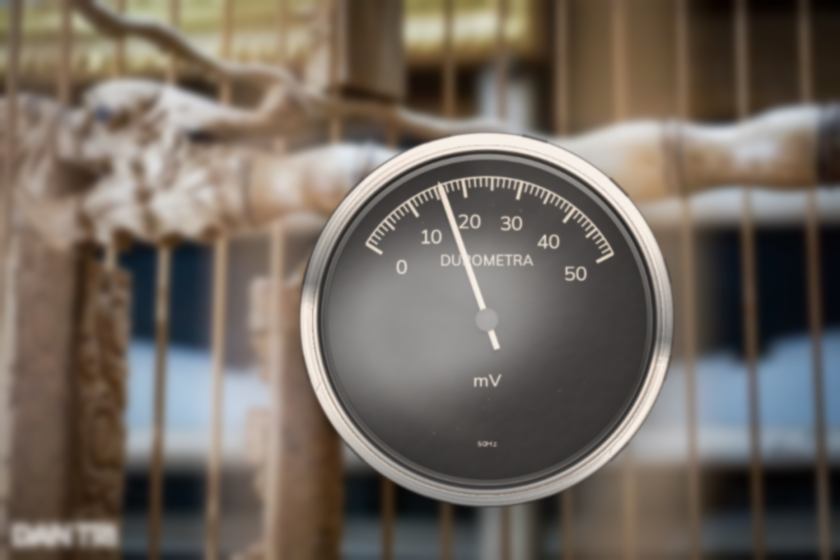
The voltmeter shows 16 mV
